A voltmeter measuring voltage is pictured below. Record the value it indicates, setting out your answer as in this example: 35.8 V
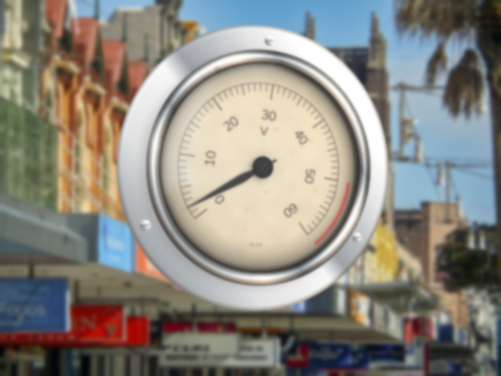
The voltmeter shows 2 V
